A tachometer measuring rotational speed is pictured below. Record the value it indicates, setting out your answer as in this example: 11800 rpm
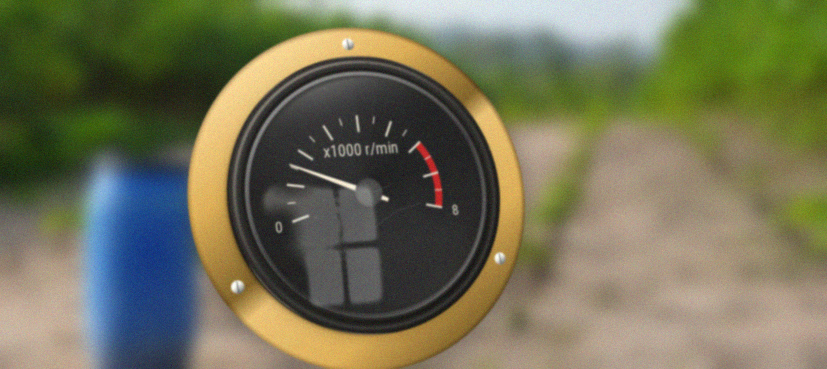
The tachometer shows 1500 rpm
